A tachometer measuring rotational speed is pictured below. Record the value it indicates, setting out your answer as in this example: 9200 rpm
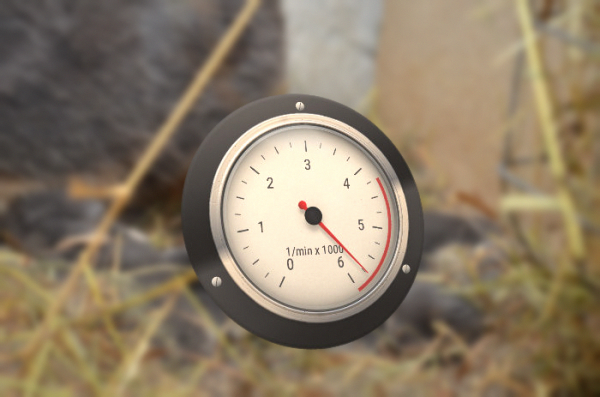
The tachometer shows 5750 rpm
